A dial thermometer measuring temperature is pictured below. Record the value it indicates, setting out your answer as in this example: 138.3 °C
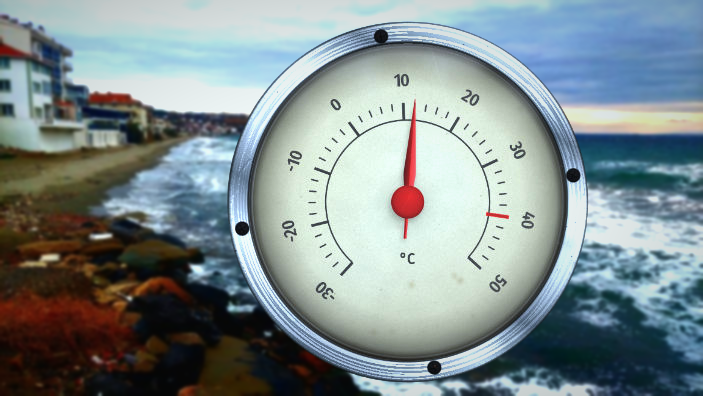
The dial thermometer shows 12 °C
